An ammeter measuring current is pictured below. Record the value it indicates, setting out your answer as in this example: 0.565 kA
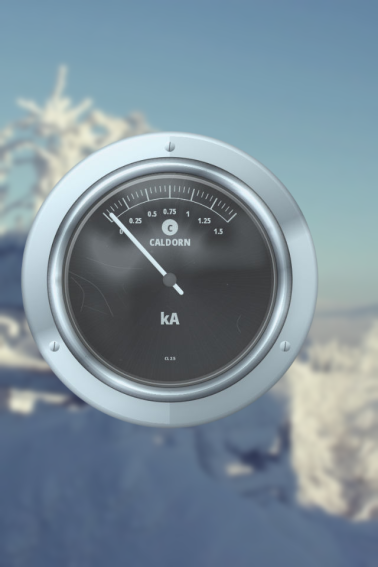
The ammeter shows 0.05 kA
